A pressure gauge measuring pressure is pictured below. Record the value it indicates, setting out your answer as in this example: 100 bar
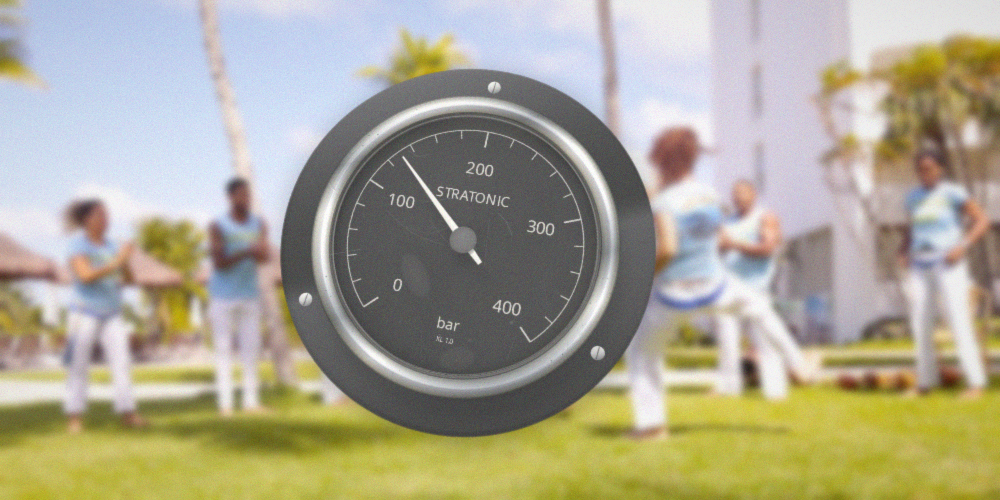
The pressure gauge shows 130 bar
